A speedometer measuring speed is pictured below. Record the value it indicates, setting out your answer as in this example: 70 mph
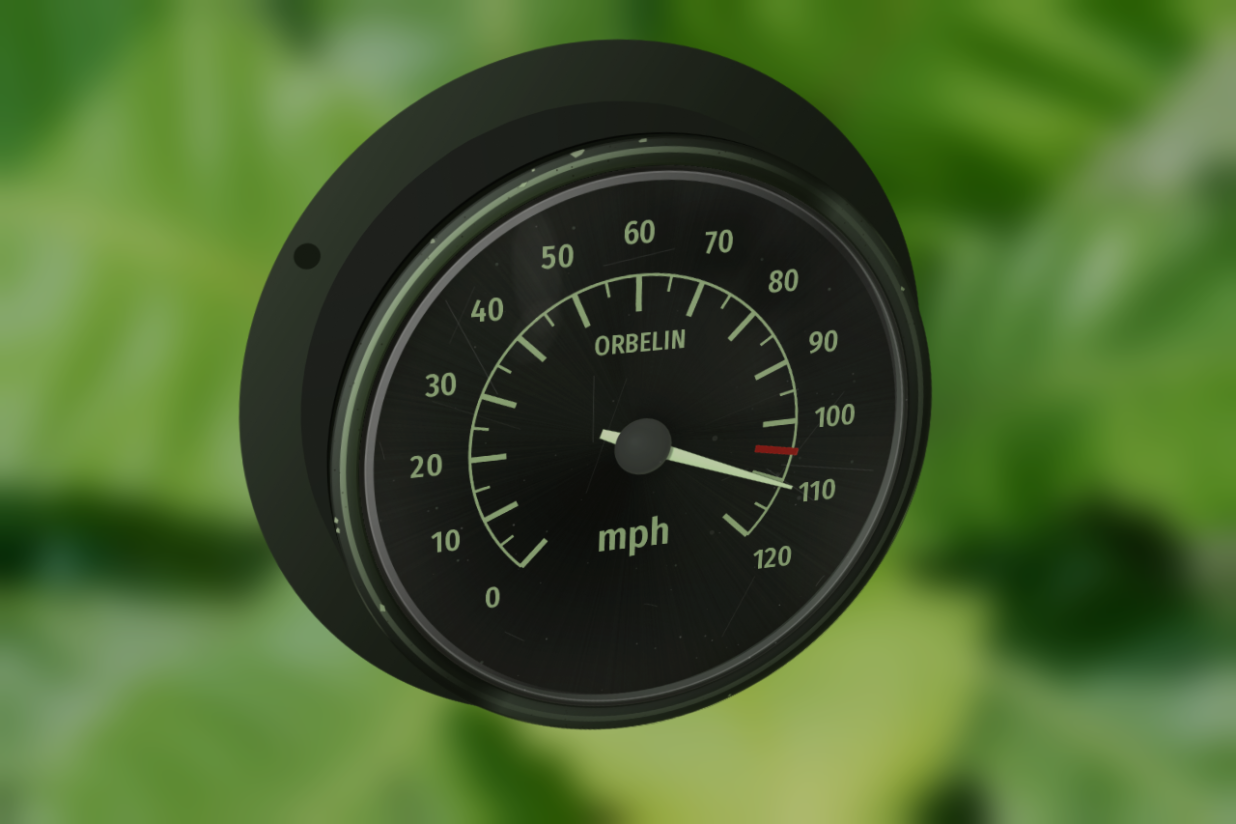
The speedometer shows 110 mph
